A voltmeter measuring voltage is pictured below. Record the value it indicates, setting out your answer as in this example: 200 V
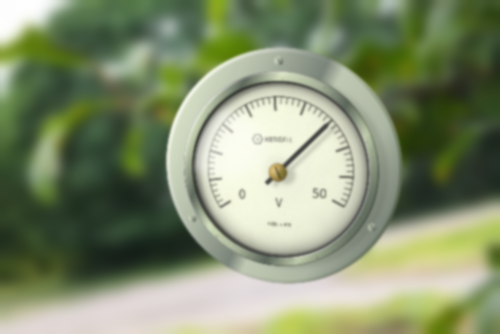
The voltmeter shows 35 V
